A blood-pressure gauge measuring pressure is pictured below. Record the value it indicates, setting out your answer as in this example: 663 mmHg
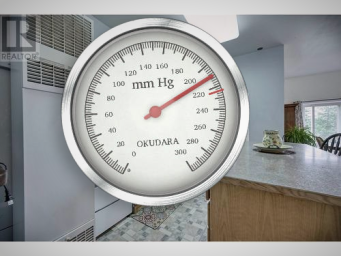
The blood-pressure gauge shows 210 mmHg
